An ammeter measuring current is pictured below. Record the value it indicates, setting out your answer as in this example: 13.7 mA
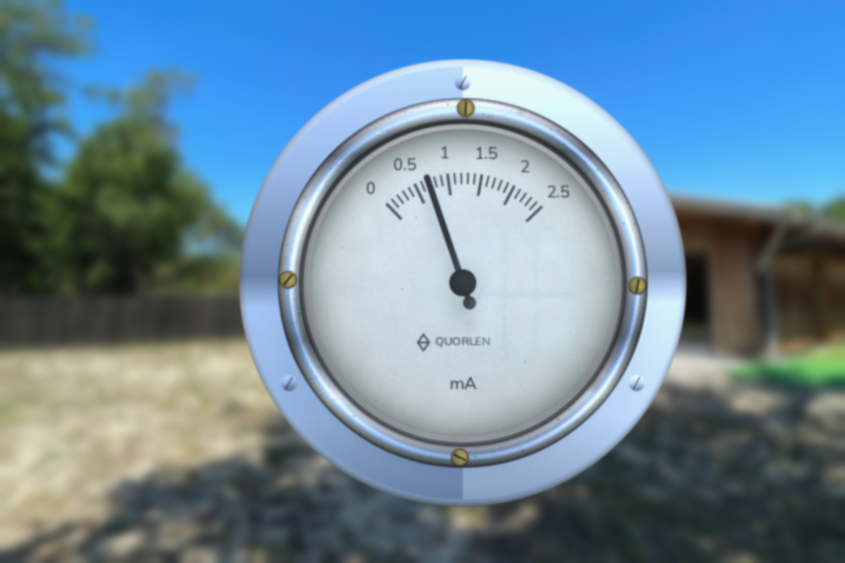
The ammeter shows 0.7 mA
